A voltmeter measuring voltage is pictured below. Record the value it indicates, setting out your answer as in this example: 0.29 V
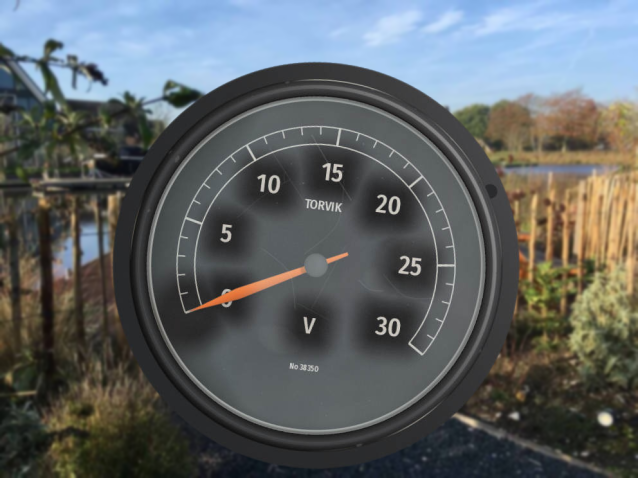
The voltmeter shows 0 V
